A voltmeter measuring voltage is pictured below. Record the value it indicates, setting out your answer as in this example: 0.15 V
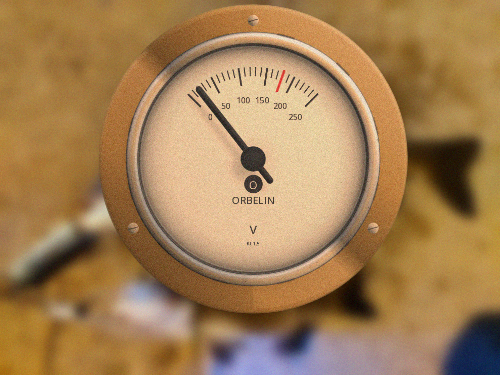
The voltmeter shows 20 V
